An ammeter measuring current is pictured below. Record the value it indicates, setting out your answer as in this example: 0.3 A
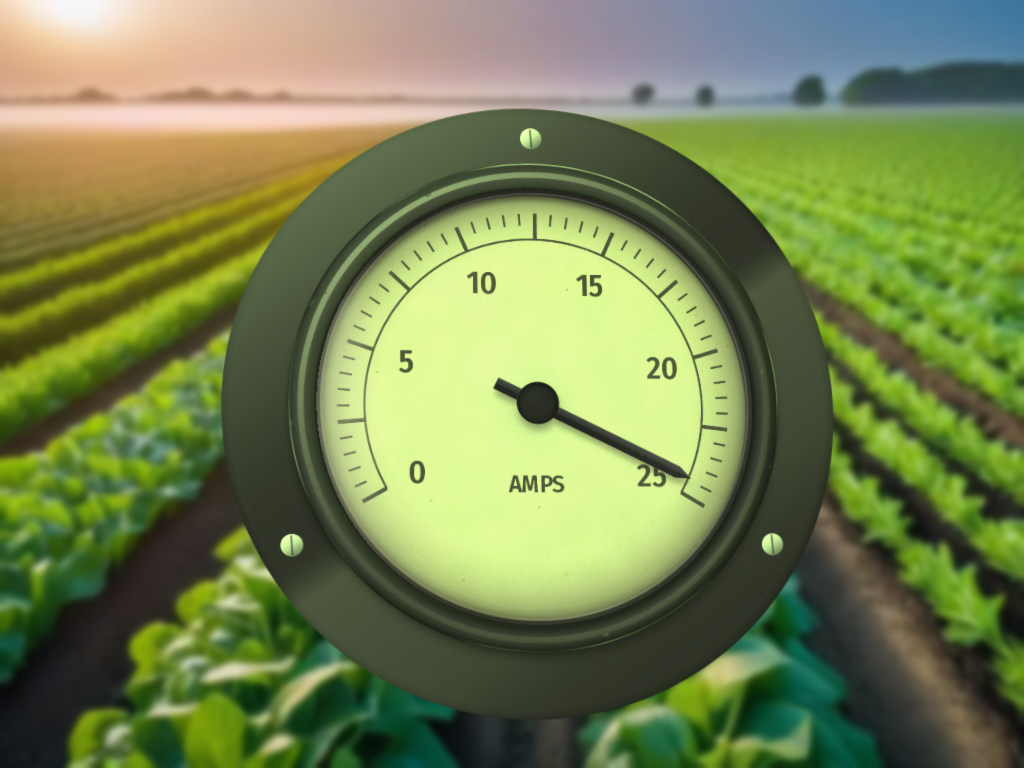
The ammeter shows 24.5 A
